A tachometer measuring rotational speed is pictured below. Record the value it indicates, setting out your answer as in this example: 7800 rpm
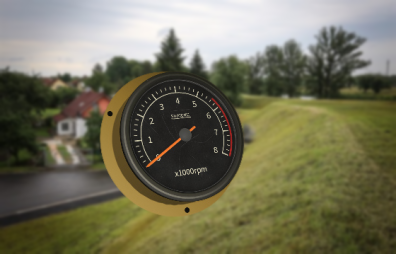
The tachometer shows 0 rpm
